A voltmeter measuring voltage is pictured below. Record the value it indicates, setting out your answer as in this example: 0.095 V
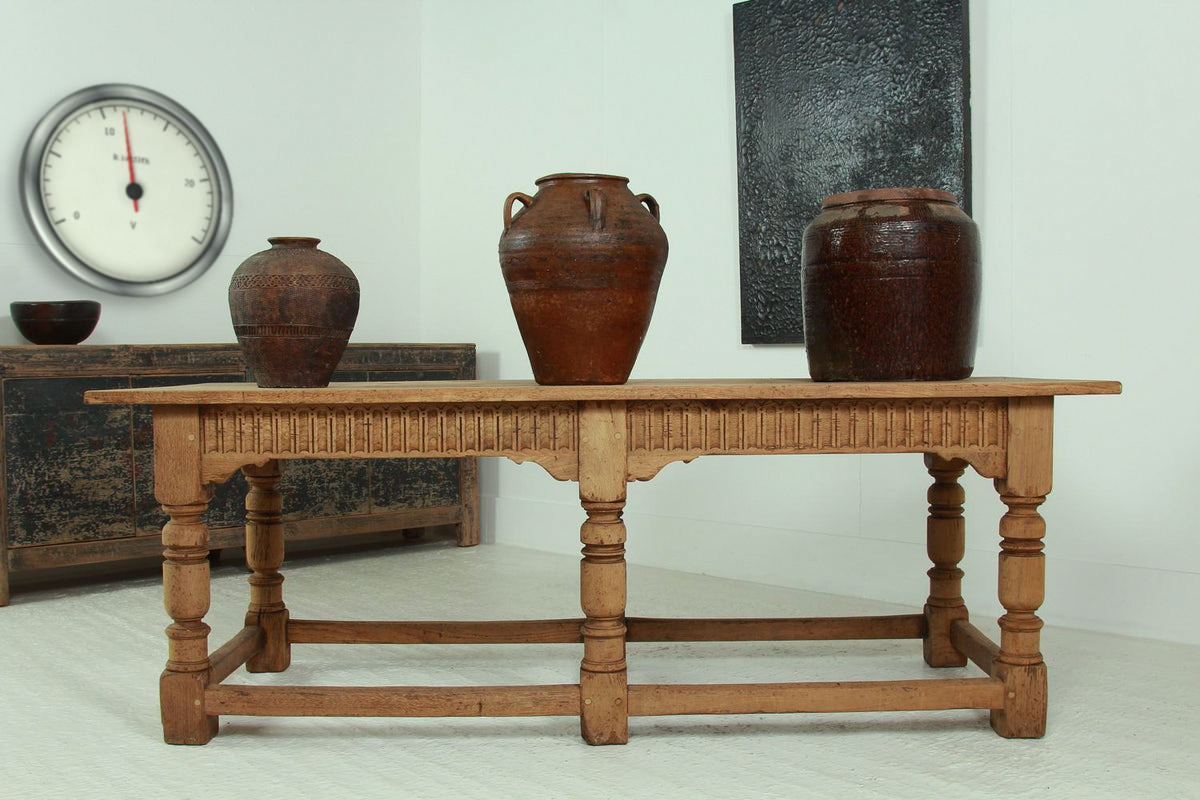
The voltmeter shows 11.5 V
